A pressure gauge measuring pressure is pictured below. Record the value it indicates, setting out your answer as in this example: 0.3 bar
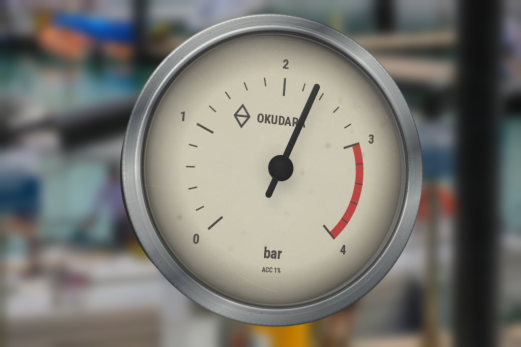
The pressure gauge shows 2.3 bar
